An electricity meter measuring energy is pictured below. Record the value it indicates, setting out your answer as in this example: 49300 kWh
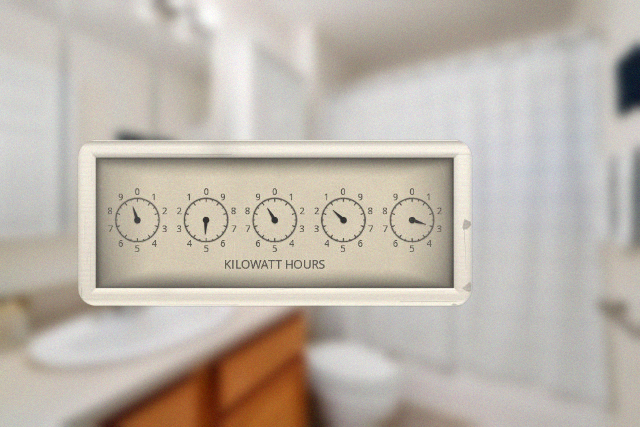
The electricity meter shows 94913 kWh
